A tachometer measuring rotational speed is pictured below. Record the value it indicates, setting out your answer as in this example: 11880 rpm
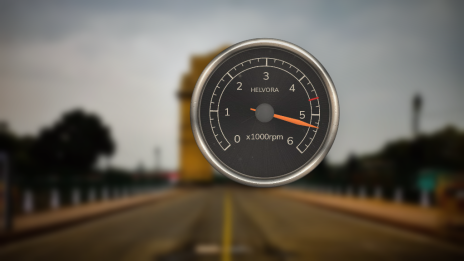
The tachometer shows 5300 rpm
